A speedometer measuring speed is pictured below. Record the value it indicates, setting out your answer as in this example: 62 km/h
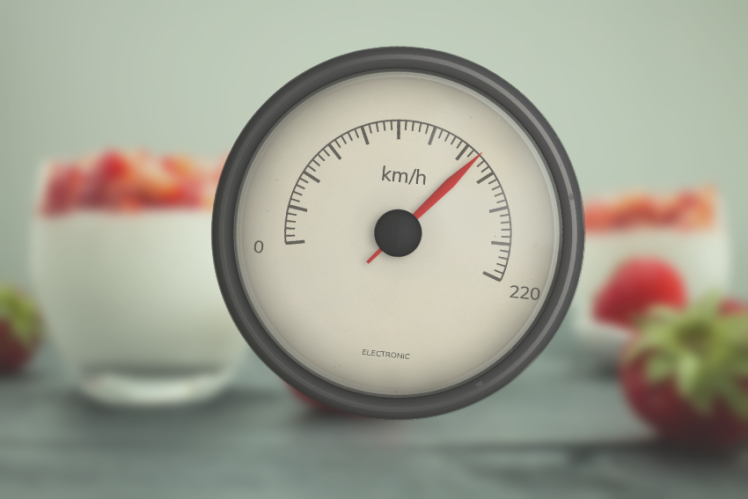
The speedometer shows 148 km/h
